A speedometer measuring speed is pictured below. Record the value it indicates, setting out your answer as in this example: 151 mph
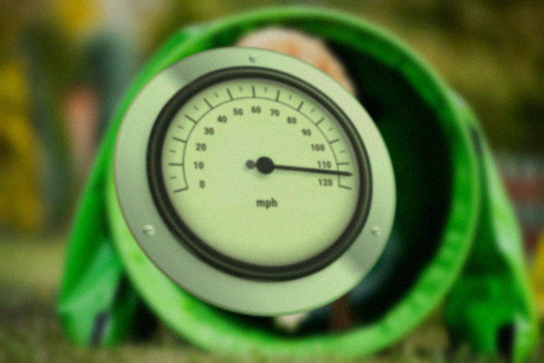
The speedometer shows 115 mph
